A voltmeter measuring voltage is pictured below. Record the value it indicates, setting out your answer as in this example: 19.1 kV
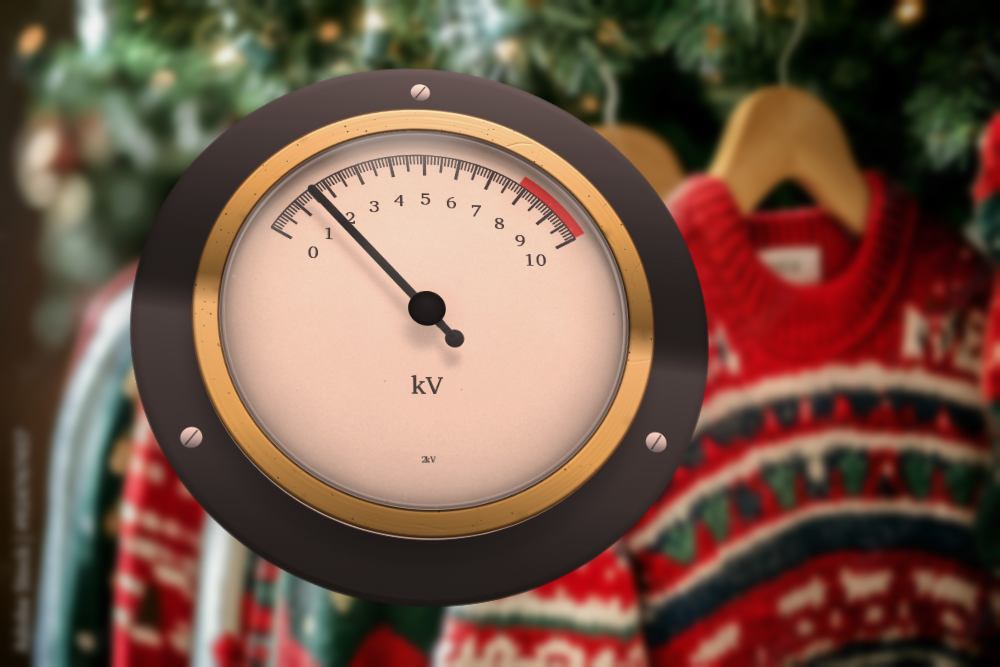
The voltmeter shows 1.5 kV
